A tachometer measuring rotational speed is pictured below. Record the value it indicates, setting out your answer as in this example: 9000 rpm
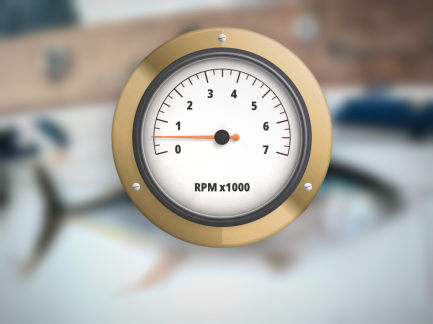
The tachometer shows 500 rpm
